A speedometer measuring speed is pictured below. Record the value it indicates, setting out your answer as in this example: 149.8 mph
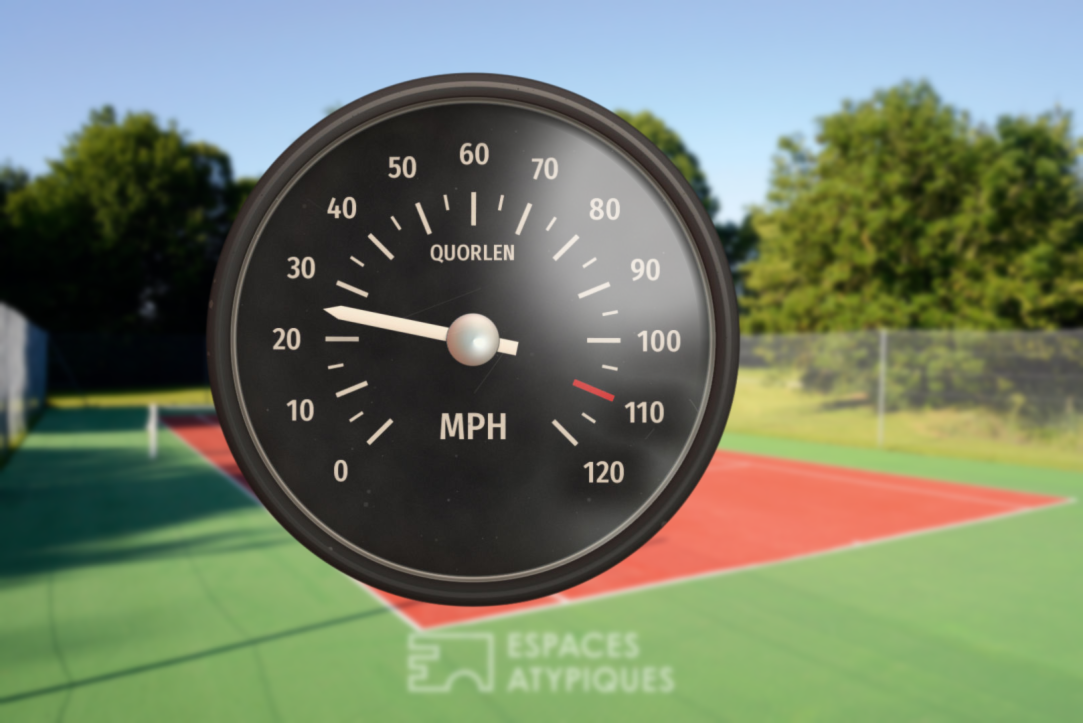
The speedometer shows 25 mph
